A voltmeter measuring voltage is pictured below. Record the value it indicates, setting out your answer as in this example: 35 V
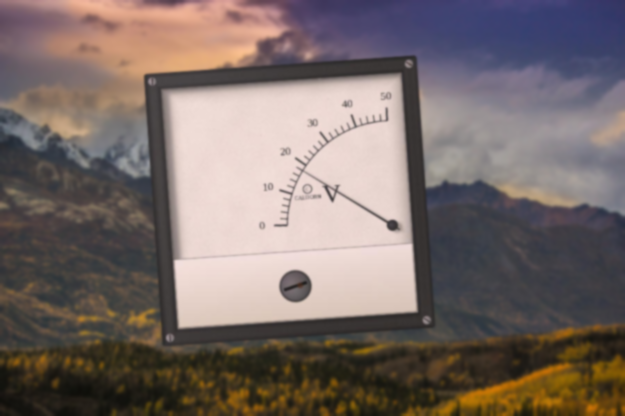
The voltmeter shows 18 V
